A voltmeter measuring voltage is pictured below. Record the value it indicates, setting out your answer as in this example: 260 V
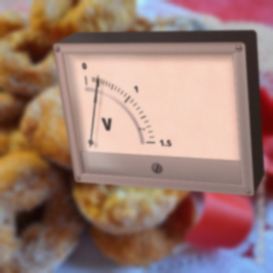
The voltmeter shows 0.5 V
